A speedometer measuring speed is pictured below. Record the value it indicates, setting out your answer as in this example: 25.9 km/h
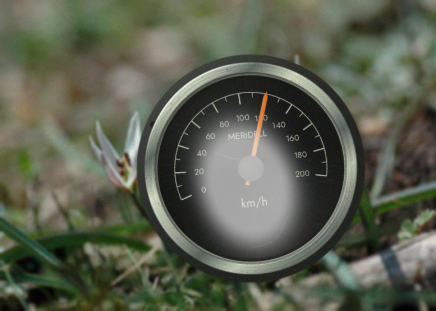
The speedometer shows 120 km/h
